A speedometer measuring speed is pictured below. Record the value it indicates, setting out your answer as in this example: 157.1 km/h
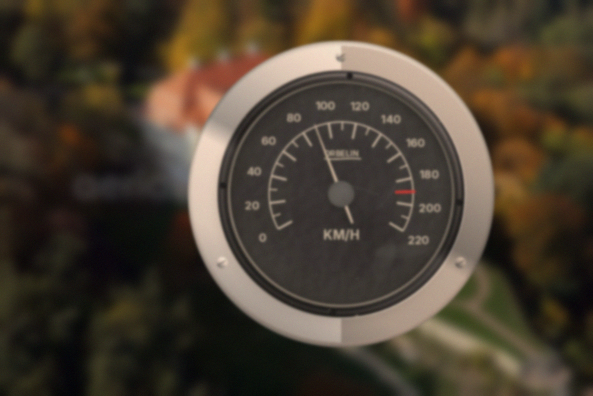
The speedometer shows 90 km/h
